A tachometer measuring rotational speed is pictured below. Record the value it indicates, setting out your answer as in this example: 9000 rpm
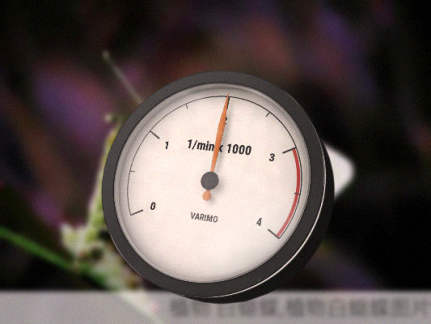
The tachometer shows 2000 rpm
